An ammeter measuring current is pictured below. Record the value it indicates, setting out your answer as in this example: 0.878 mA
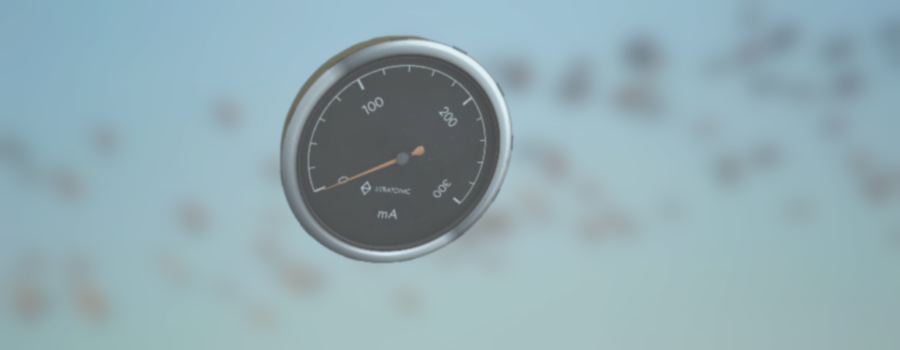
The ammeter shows 0 mA
